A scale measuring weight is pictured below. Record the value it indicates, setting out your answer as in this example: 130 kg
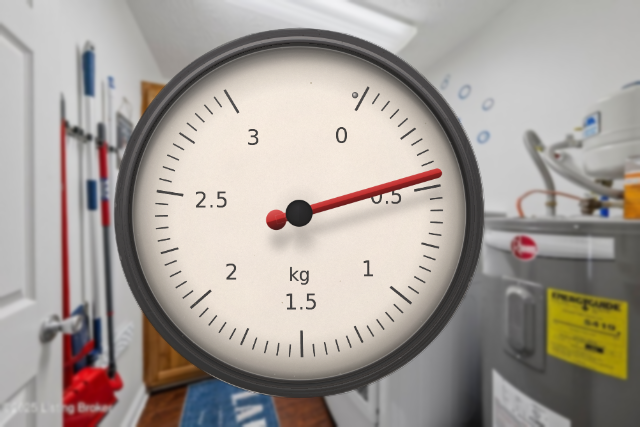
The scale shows 0.45 kg
